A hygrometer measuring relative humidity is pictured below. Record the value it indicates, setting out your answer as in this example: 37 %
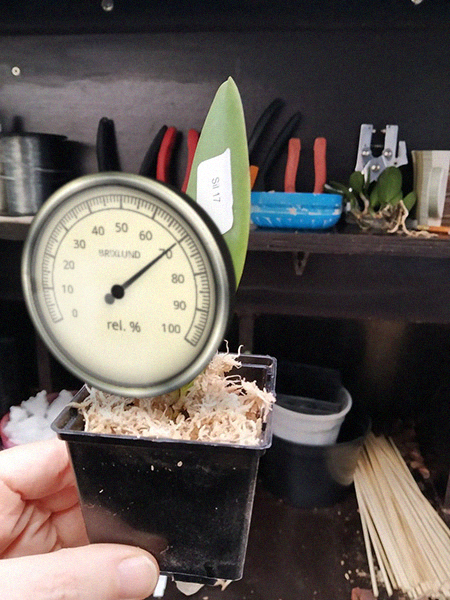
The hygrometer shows 70 %
